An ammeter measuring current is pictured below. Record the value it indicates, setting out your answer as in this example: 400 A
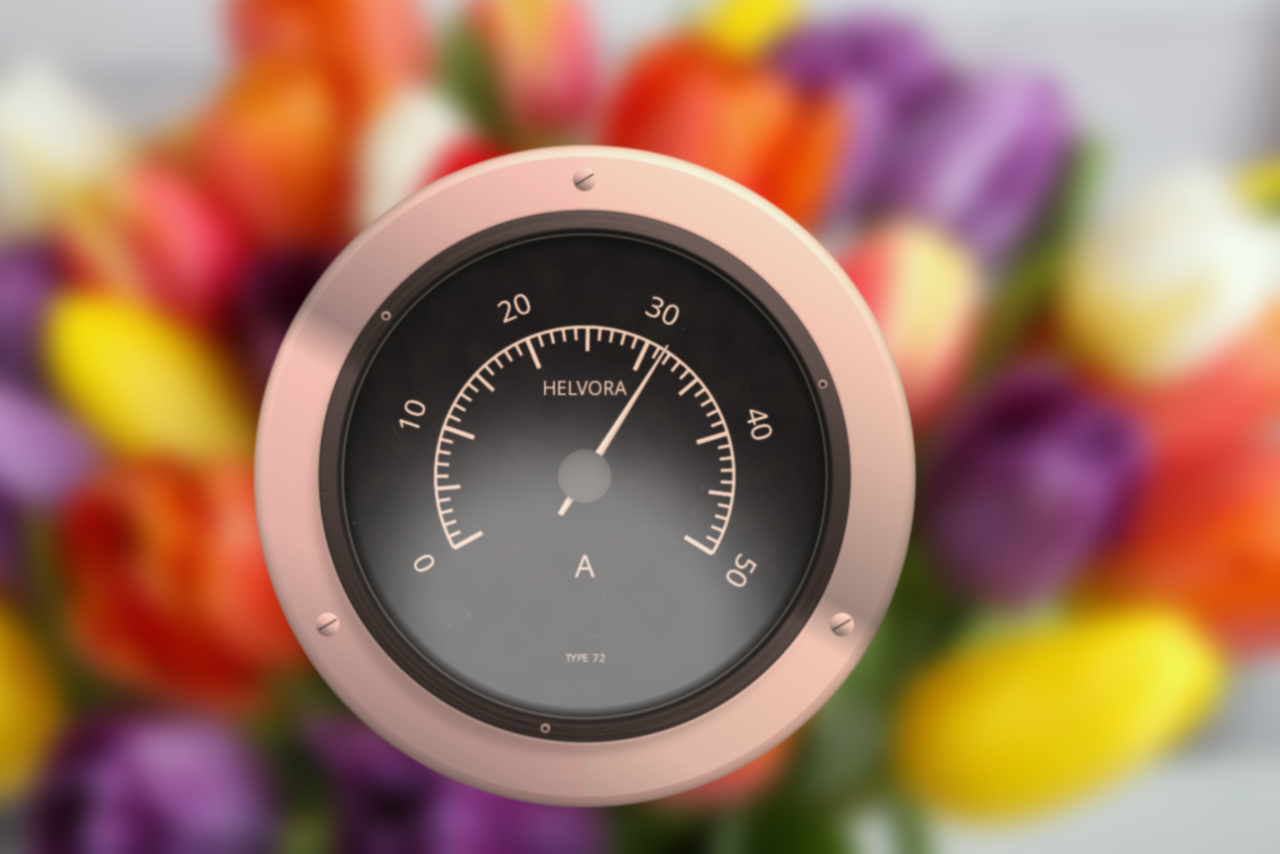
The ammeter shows 31.5 A
